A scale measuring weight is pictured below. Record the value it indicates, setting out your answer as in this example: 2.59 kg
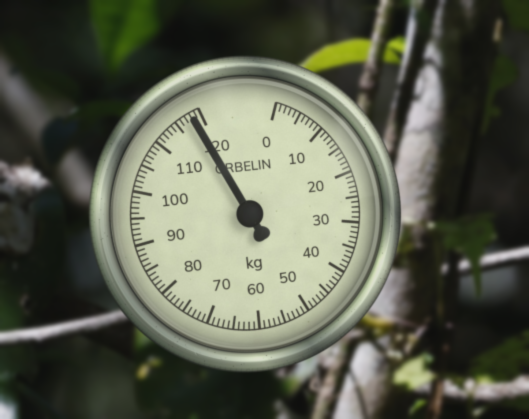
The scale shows 118 kg
